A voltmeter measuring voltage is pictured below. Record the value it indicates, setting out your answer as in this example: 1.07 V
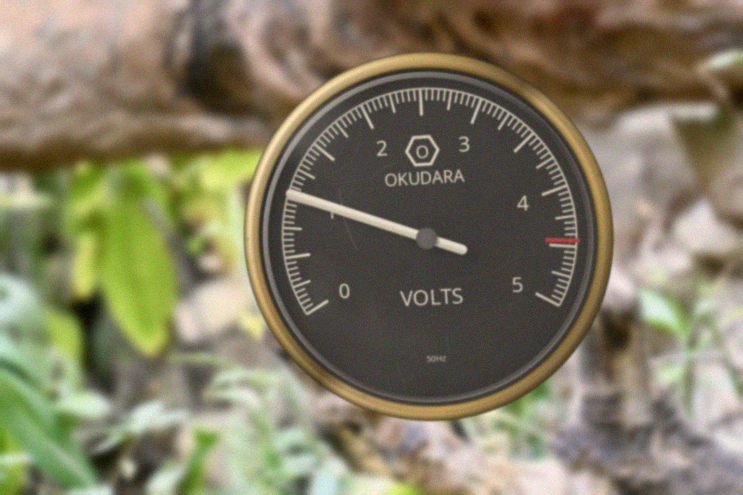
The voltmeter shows 1.05 V
